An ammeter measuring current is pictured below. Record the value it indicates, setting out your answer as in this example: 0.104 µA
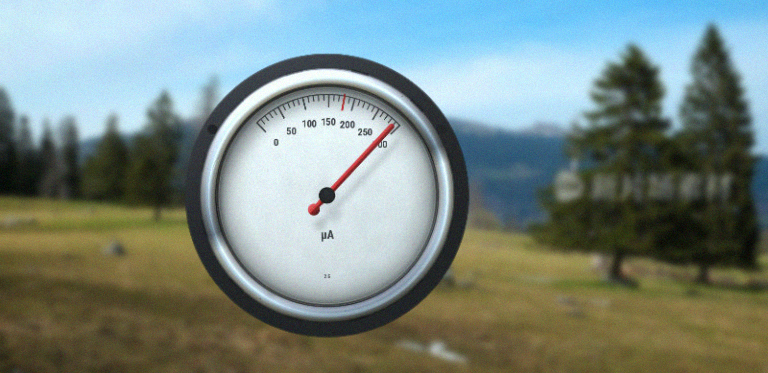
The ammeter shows 290 µA
